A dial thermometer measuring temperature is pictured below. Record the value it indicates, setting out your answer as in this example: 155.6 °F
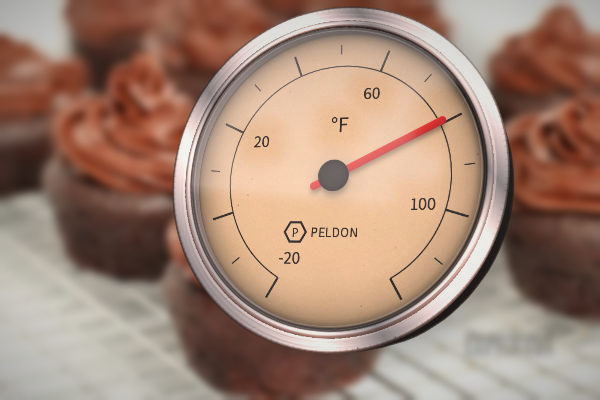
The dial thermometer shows 80 °F
